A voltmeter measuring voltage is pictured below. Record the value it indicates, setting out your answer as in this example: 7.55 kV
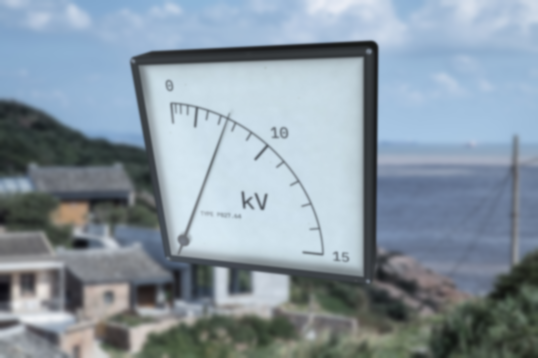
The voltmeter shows 7.5 kV
